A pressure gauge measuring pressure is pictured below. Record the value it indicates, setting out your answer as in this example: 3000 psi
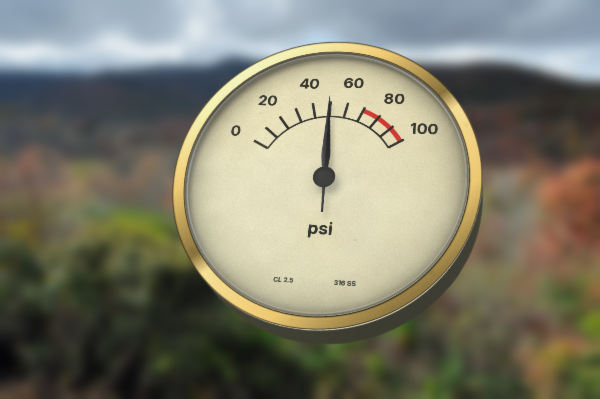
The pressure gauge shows 50 psi
